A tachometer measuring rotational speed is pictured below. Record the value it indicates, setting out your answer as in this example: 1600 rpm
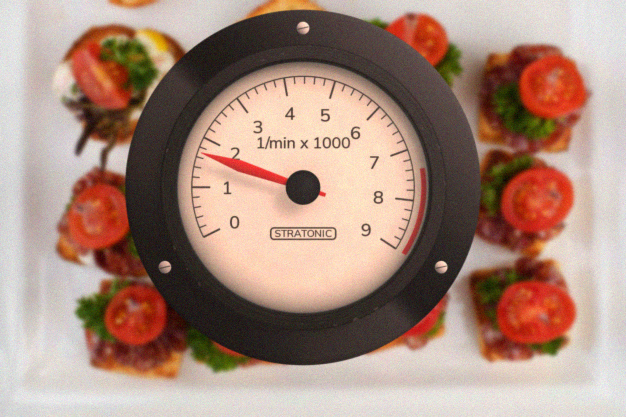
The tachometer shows 1700 rpm
